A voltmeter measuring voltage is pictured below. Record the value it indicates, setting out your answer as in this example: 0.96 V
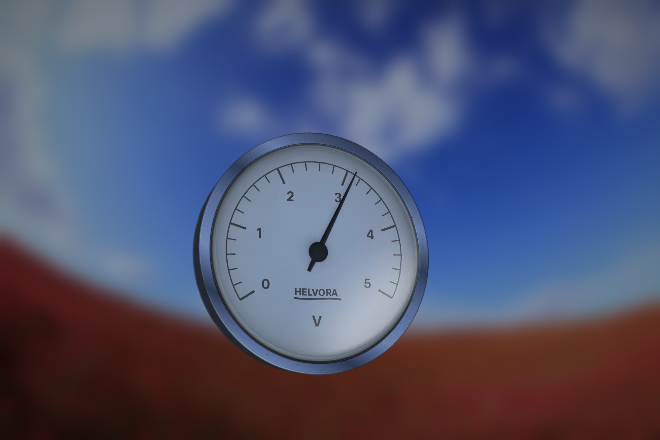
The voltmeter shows 3.1 V
